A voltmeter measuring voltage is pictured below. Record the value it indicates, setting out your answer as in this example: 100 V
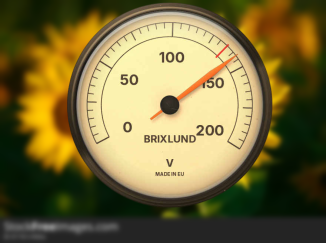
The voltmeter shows 142.5 V
